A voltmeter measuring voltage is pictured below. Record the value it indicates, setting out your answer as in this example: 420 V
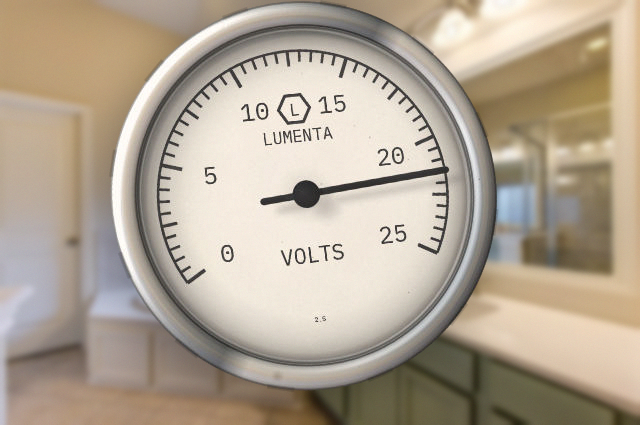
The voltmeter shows 21.5 V
